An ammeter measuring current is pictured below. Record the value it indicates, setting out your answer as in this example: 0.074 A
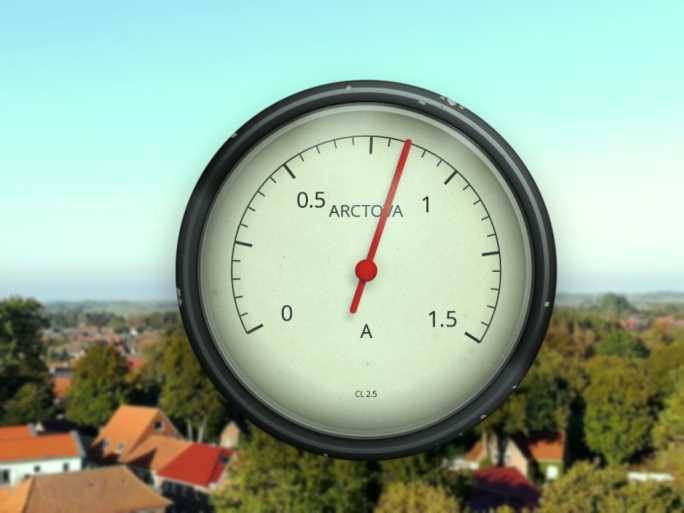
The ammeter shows 0.85 A
